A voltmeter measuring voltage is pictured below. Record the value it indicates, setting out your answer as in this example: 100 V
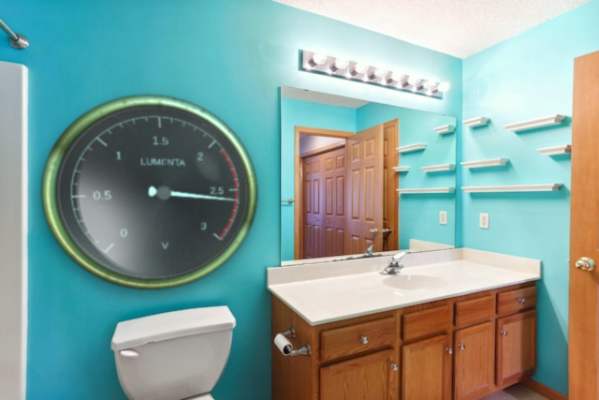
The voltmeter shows 2.6 V
